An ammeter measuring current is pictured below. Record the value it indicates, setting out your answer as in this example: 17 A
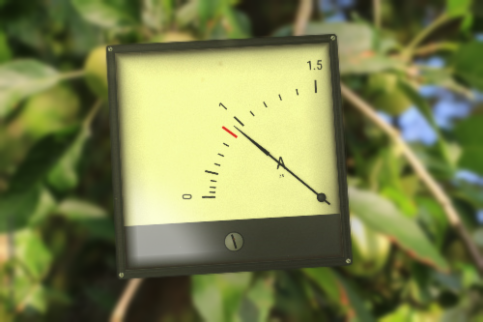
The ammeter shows 0.95 A
